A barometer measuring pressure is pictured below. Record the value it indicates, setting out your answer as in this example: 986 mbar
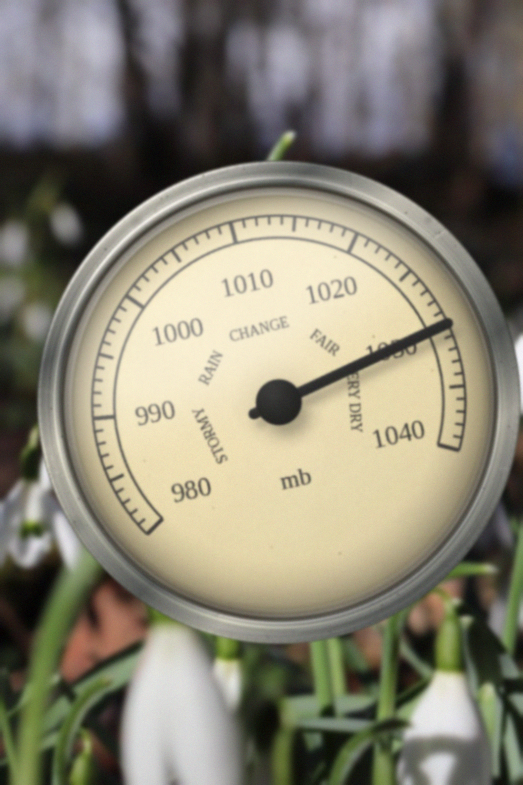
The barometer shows 1030 mbar
